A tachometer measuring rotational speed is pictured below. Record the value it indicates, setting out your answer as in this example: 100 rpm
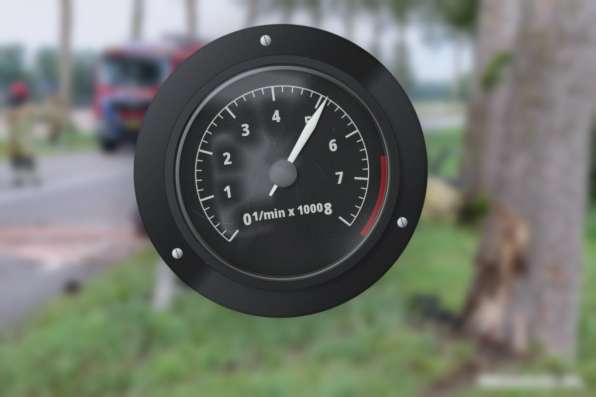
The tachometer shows 5100 rpm
